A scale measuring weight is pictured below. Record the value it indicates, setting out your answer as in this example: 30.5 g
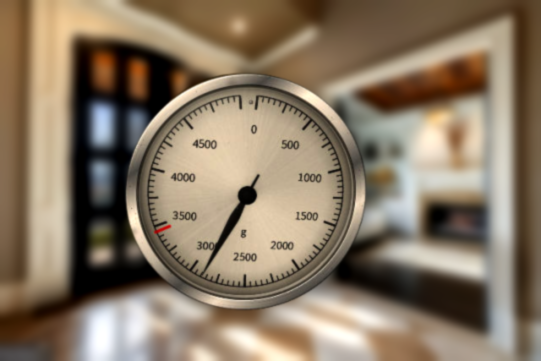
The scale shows 2900 g
